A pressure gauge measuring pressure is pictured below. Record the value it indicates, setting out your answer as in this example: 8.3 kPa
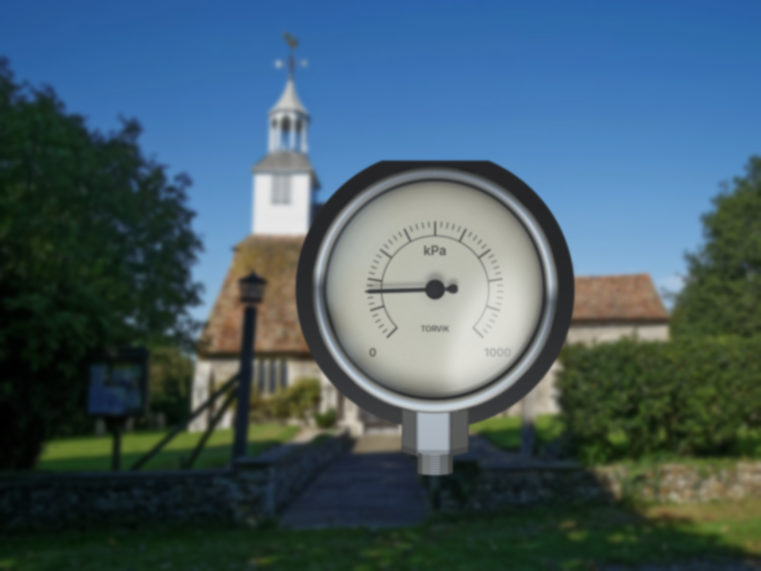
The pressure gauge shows 160 kPa
